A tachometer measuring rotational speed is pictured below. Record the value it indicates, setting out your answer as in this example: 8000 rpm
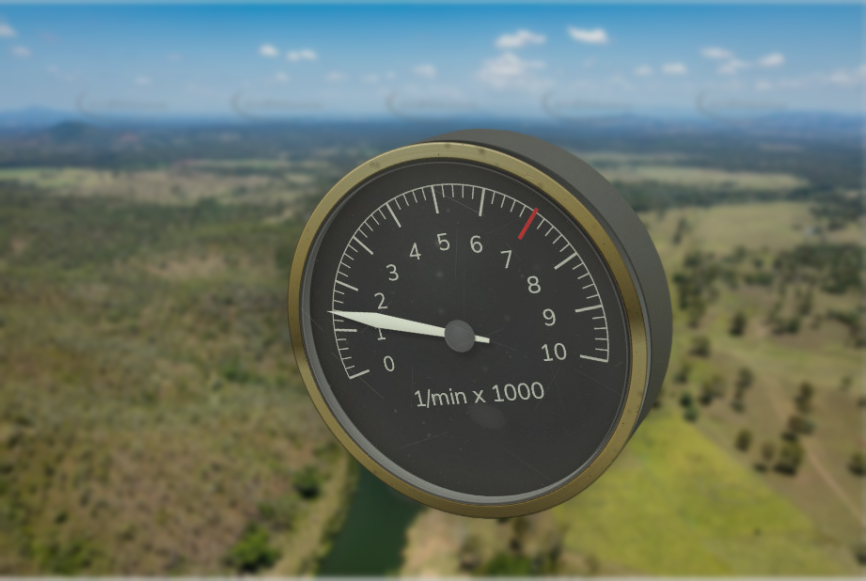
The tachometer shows 1400 rpm
